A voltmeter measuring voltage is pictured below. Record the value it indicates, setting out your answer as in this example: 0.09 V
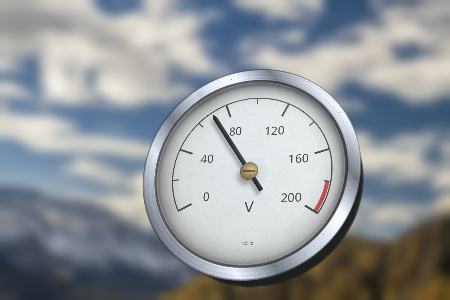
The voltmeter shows 70 V
